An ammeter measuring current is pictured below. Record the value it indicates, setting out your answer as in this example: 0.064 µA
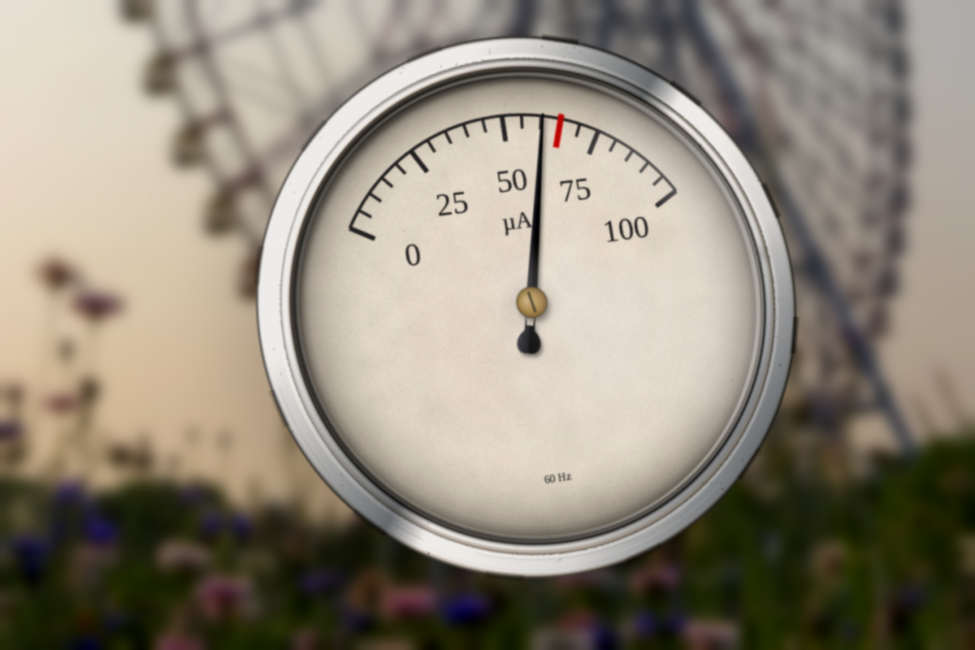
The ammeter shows 60 µA
